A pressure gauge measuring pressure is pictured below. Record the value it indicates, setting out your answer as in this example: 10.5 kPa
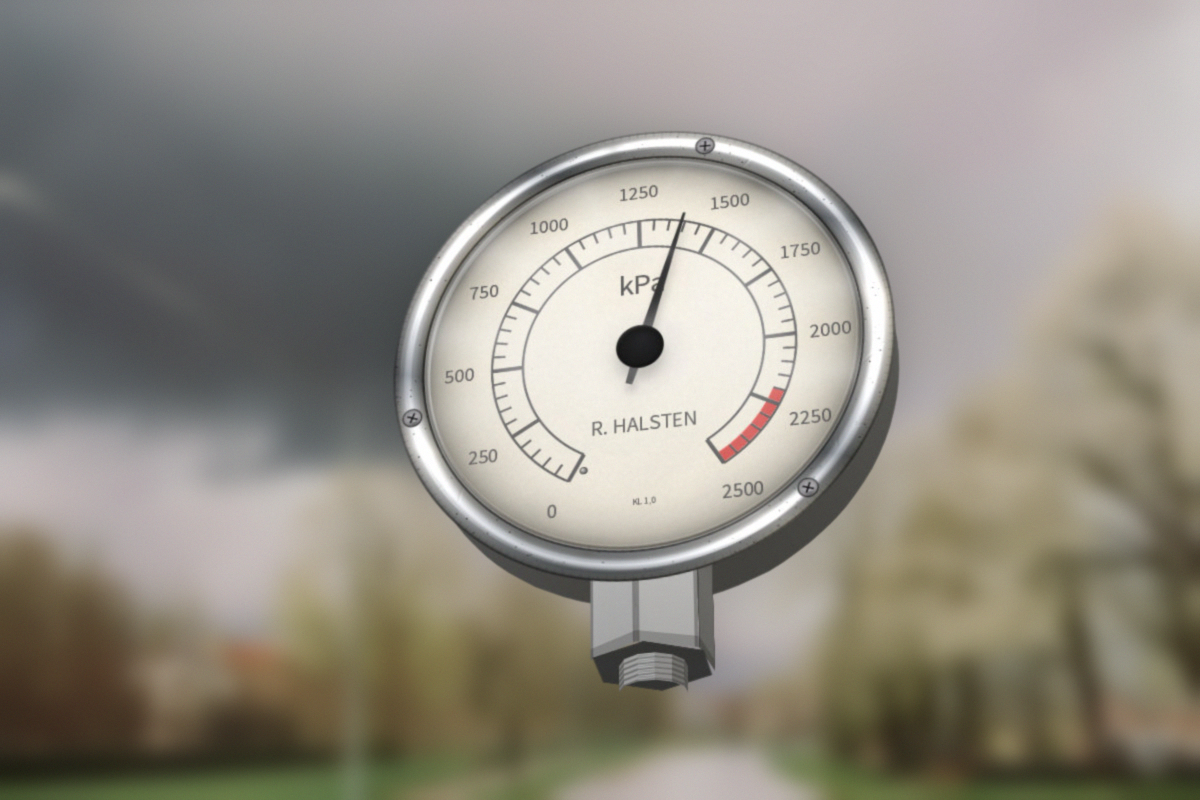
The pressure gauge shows 1400 kPa
